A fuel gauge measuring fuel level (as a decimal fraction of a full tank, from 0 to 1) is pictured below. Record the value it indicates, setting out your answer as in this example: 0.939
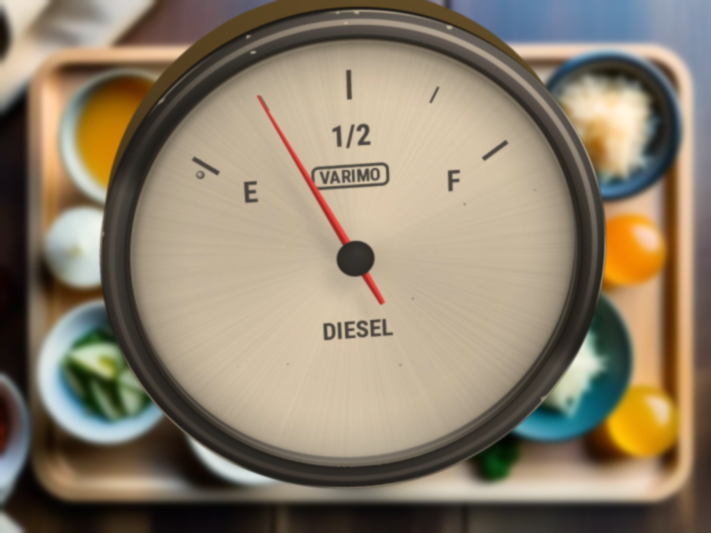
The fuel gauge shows 0.25
